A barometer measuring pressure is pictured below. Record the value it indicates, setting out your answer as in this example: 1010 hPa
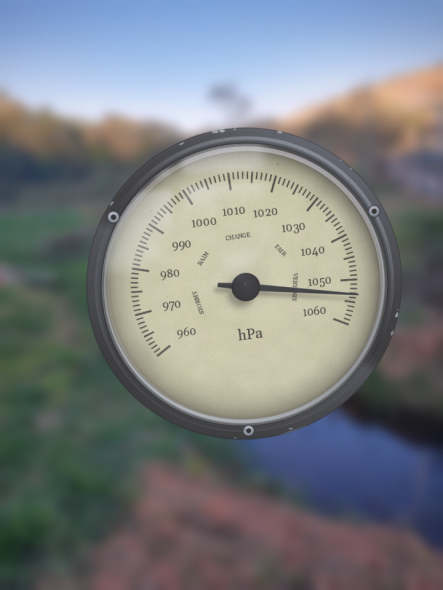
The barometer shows 1053 hPa
